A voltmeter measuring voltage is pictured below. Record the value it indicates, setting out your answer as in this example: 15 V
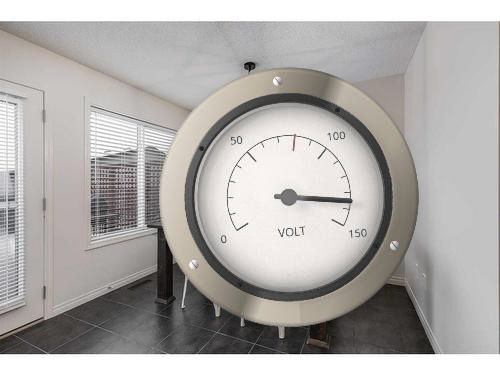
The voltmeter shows 135 V
